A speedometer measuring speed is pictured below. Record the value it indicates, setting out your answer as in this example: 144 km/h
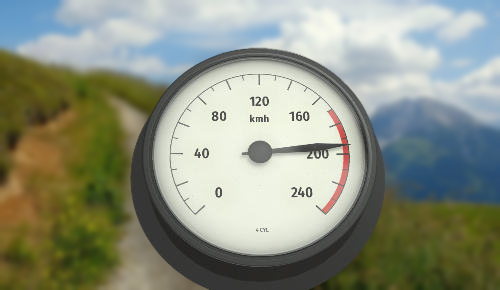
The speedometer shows 195 km/h
